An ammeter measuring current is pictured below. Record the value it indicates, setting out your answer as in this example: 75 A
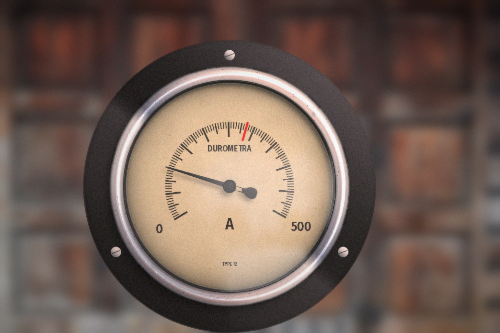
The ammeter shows 100 A
